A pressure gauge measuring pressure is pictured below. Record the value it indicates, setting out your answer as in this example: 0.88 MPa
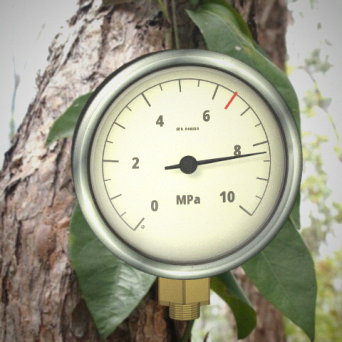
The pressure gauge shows 8.25 MPa
